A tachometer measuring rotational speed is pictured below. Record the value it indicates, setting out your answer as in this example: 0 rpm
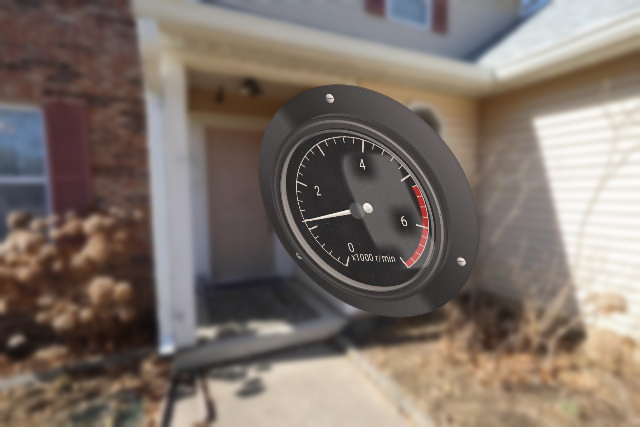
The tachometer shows 1200 rpm
